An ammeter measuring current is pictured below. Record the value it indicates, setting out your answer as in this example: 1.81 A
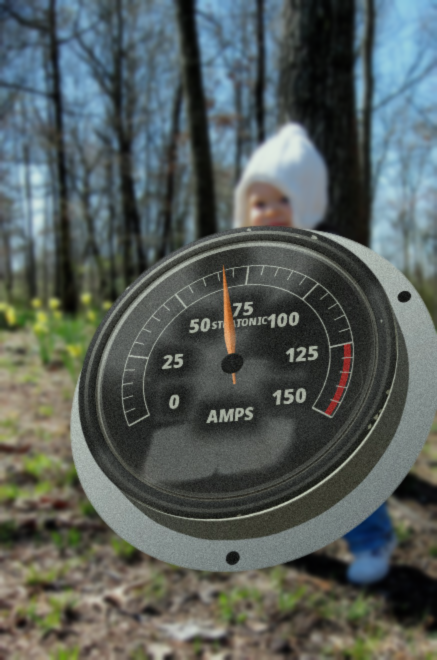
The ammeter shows 67.5 A
